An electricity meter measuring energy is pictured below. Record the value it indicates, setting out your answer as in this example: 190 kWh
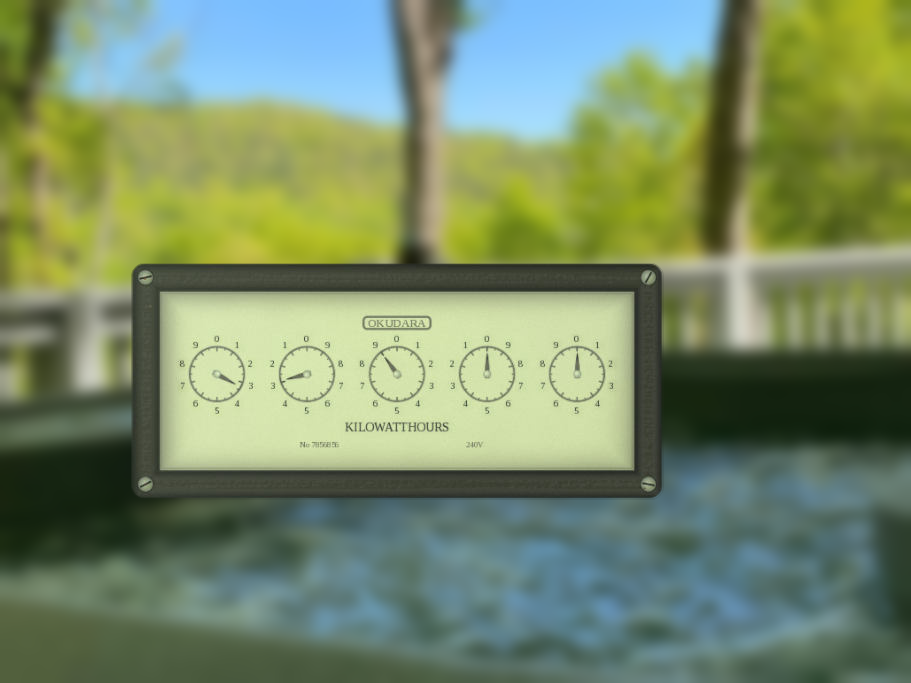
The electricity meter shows 32900 kWh
